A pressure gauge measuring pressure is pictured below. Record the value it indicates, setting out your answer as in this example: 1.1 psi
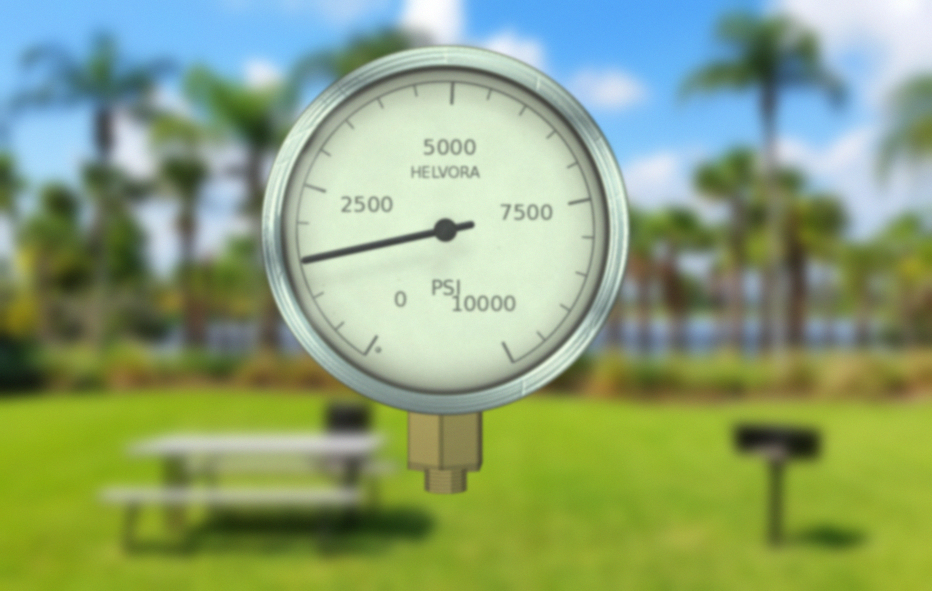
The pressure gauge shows 1500 psi
